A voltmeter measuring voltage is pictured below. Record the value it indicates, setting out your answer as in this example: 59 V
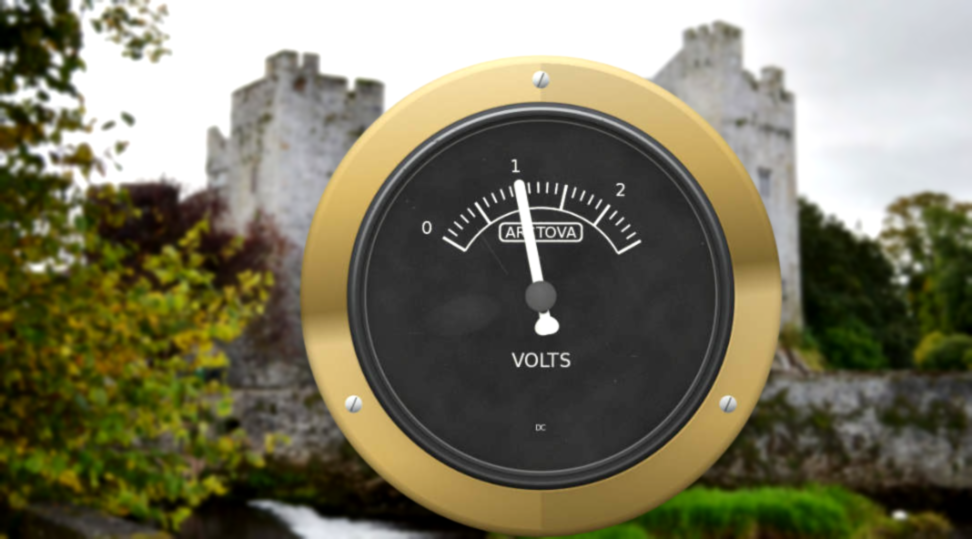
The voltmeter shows 1 V
